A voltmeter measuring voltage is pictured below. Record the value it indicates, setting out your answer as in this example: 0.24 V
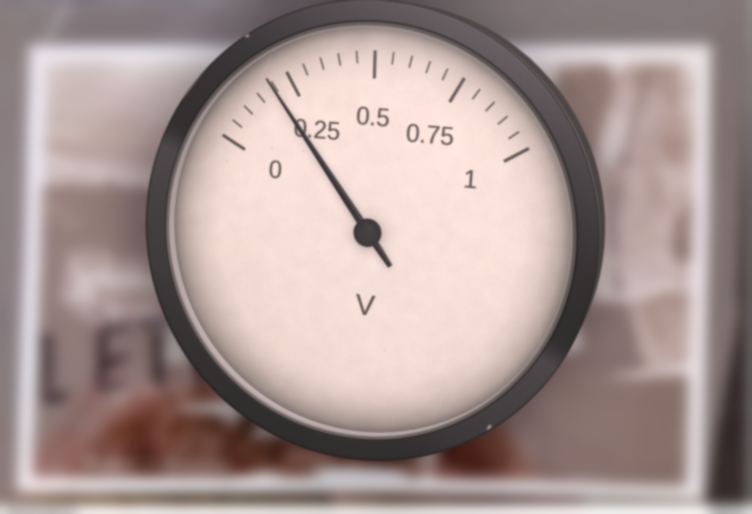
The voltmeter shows 0.2 V
